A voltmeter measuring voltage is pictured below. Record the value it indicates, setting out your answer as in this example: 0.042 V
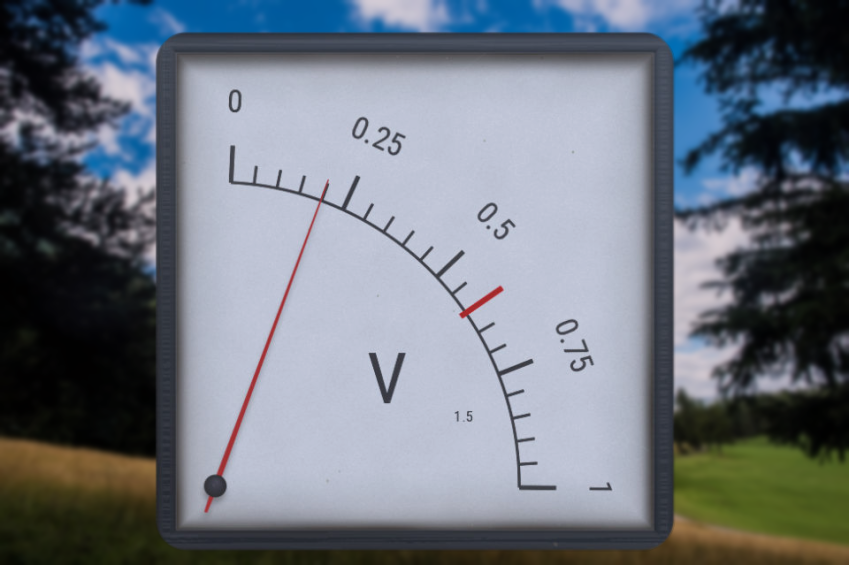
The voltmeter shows 0.2 V
